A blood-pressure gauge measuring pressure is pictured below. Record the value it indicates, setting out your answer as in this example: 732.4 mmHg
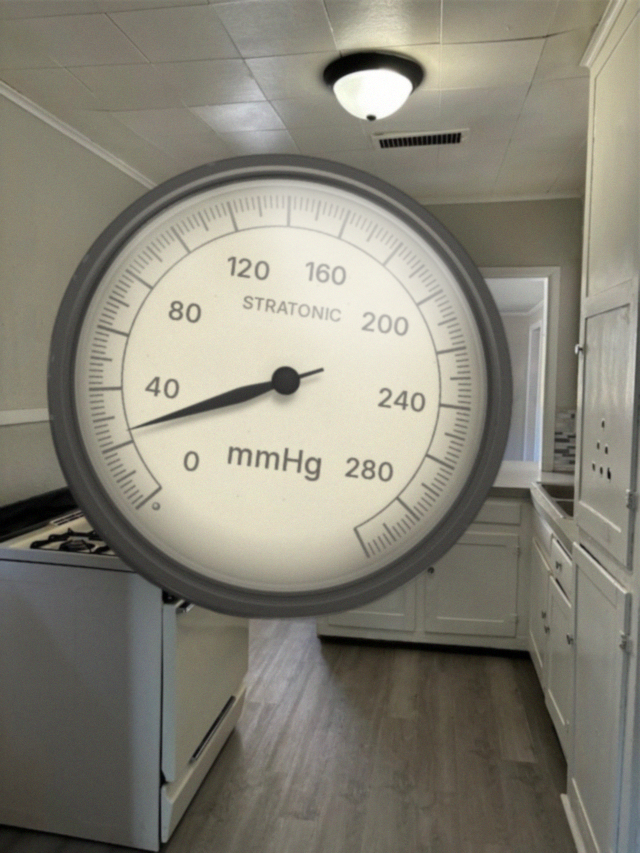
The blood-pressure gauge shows 24 mmHg
